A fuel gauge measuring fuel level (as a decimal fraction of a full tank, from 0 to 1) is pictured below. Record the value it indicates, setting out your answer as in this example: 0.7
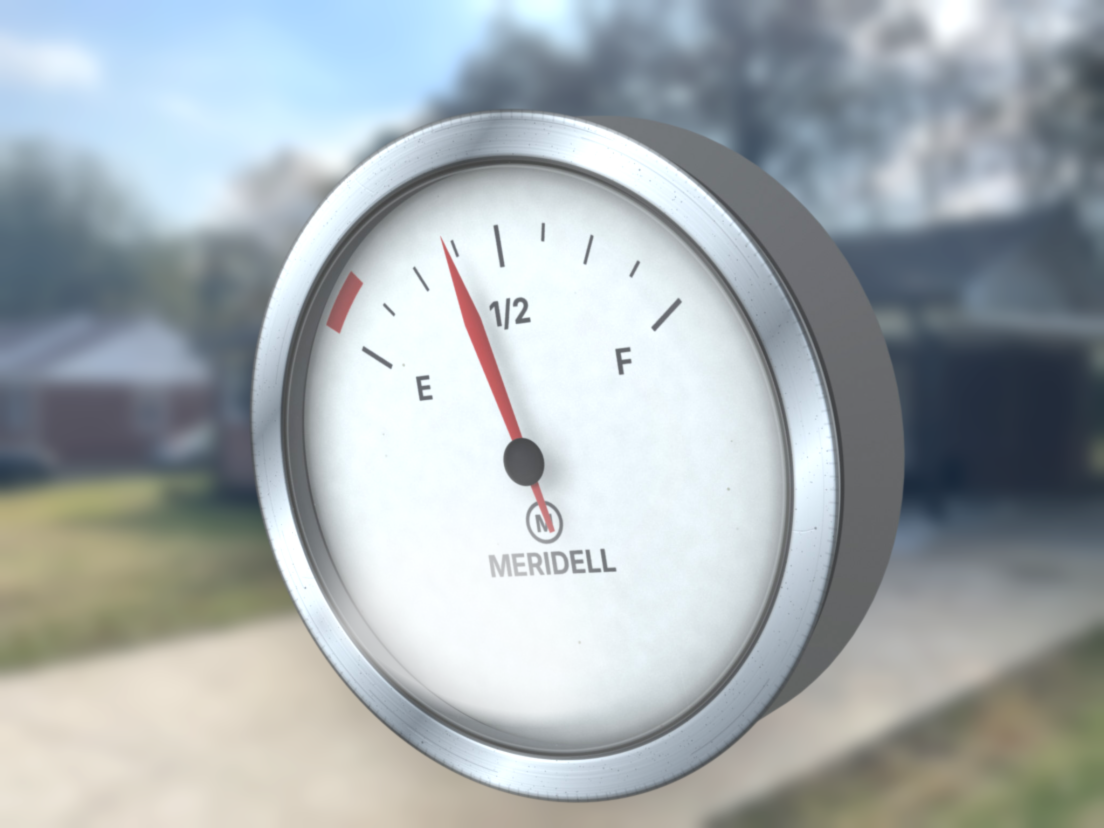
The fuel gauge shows 0.375
